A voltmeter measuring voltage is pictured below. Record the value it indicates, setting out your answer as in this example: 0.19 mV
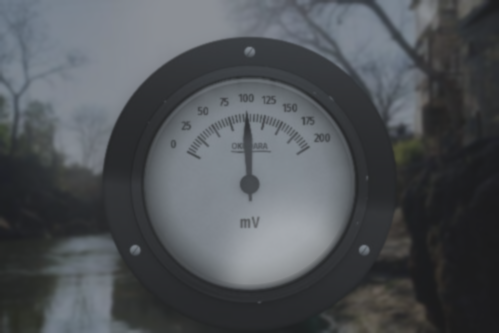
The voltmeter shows 100 mV
